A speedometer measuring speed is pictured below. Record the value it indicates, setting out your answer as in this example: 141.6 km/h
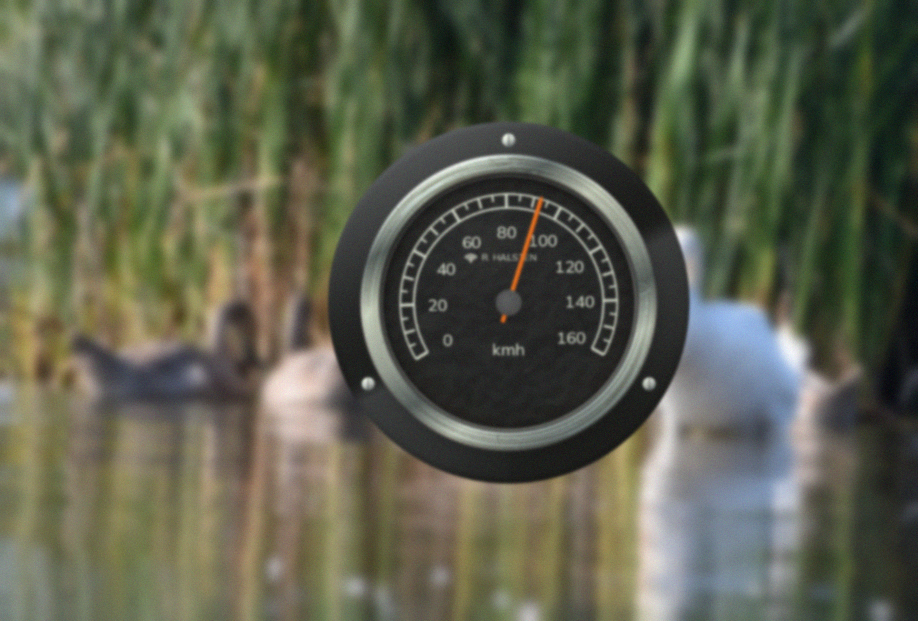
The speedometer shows 92.5 km/h
